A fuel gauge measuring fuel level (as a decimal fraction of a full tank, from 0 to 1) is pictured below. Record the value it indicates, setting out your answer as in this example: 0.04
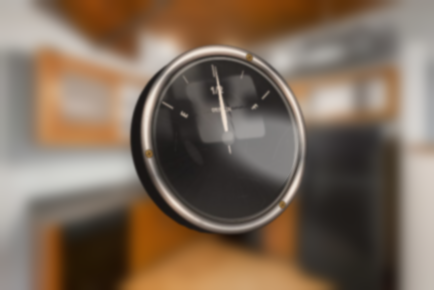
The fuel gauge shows 0.5
